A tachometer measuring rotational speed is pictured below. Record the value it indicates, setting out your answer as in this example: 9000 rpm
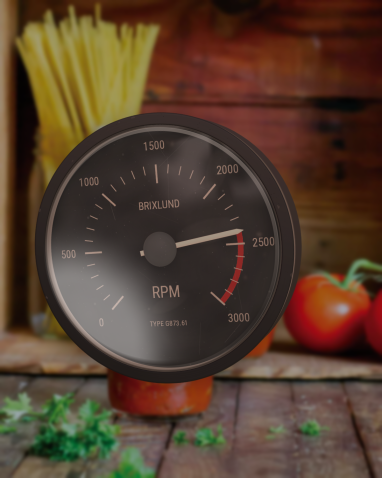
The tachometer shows 2400 rpm
